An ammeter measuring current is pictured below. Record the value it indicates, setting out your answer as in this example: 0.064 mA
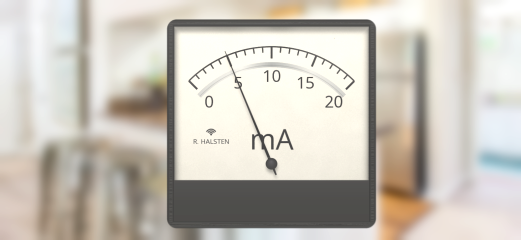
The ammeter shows 5 mA
